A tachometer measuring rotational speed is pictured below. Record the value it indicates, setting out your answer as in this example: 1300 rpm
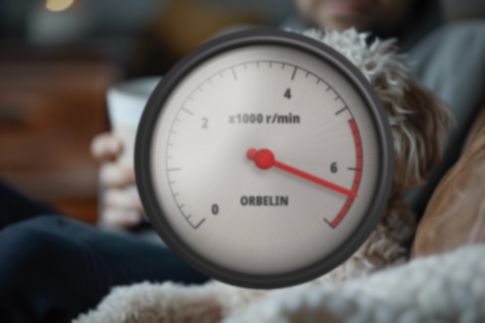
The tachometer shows 6400 rpm
